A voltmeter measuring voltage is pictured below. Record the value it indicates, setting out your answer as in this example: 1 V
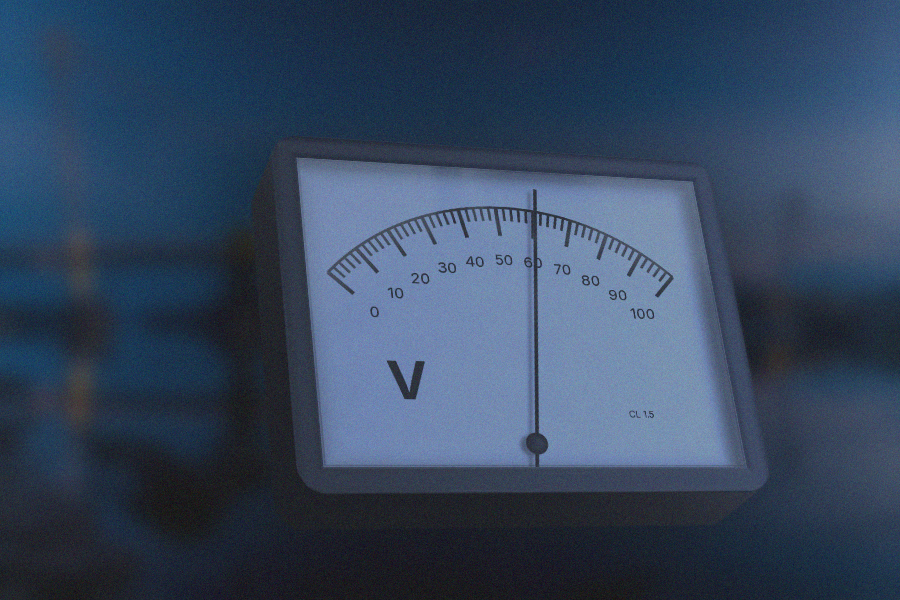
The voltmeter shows 60 V
